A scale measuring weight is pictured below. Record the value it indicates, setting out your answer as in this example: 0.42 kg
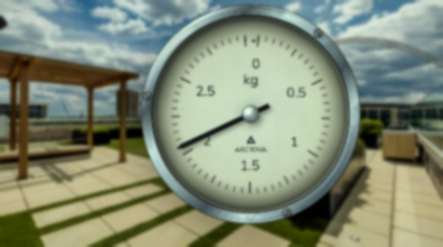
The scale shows 2.05 kg
